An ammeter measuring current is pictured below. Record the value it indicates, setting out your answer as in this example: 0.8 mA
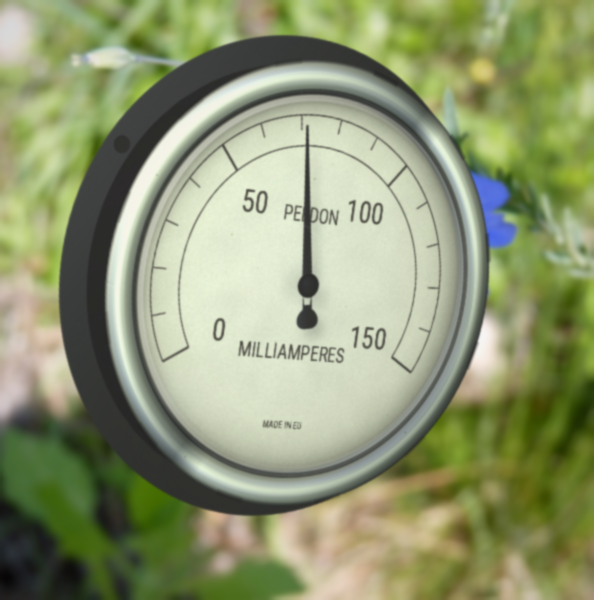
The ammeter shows 70 mA
